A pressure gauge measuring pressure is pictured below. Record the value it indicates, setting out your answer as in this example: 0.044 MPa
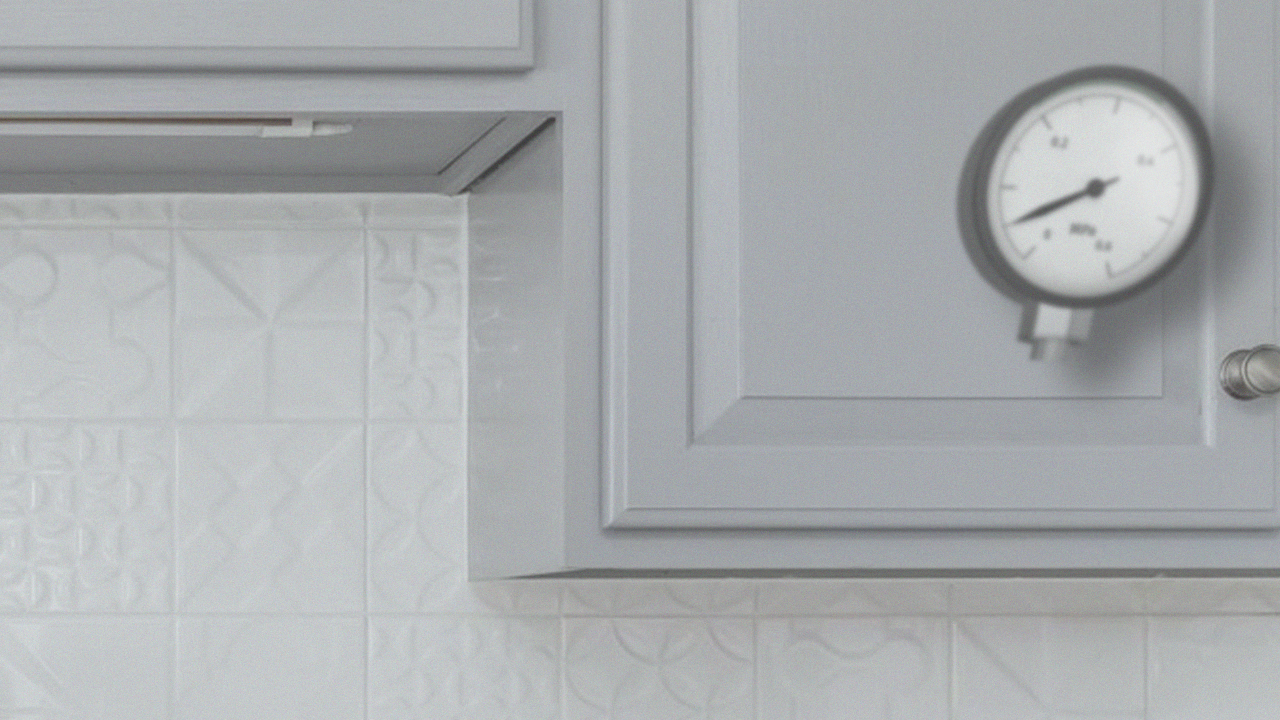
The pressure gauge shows 0.05 MPa
